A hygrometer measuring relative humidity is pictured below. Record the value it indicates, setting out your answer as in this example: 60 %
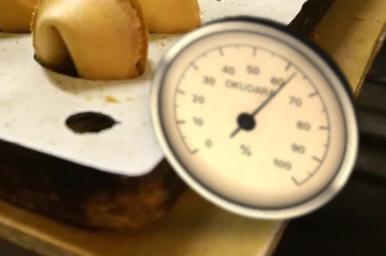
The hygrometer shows 62.5 %
